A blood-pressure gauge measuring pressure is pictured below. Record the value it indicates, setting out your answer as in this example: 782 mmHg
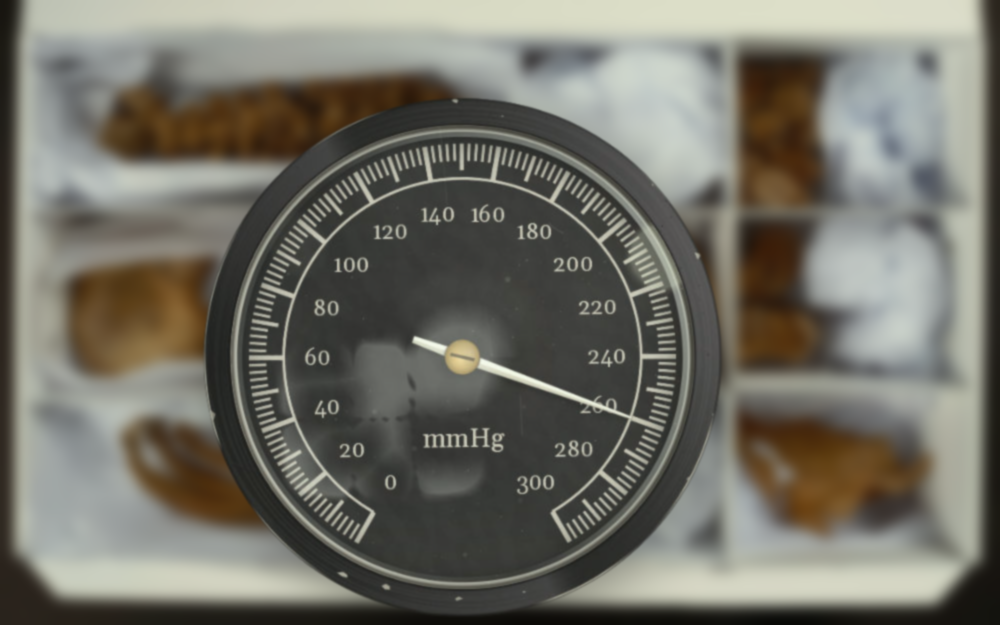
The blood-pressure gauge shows 260 mmHg
